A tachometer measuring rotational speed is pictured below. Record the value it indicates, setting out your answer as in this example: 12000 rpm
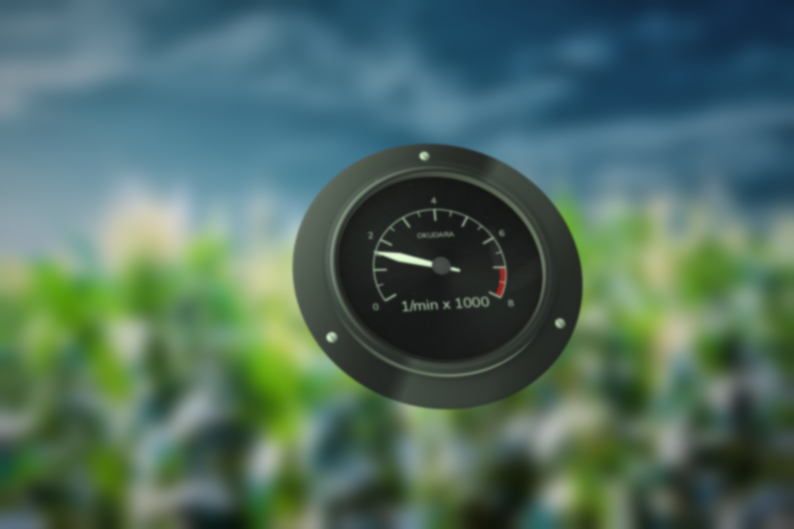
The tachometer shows 1500 rpm
